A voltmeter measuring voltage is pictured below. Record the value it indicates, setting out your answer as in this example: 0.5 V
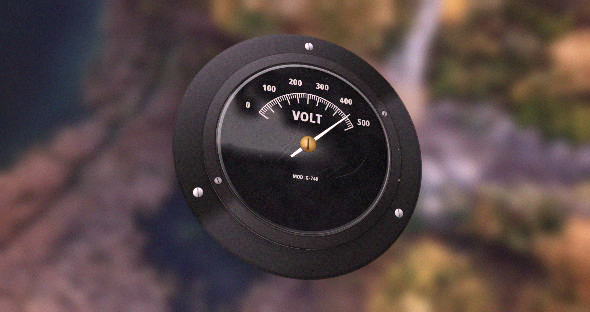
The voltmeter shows 450 V
